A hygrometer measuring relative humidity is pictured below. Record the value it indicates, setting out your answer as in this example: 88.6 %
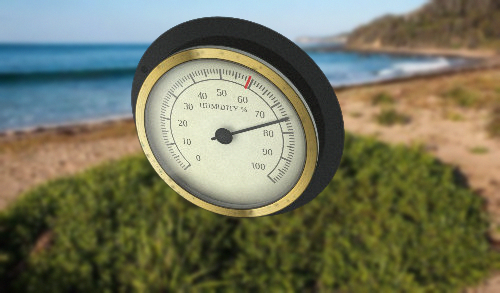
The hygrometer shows 75 %
